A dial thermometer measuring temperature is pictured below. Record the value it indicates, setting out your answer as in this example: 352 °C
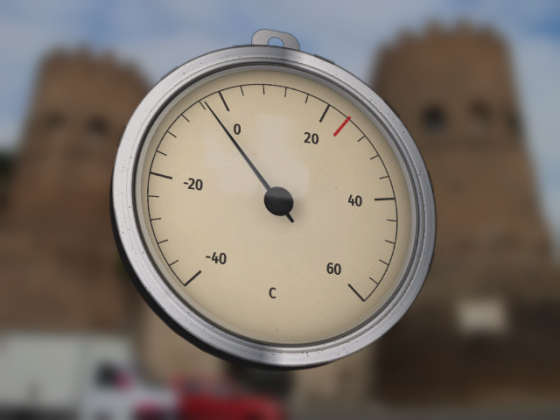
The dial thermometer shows -4 °C
